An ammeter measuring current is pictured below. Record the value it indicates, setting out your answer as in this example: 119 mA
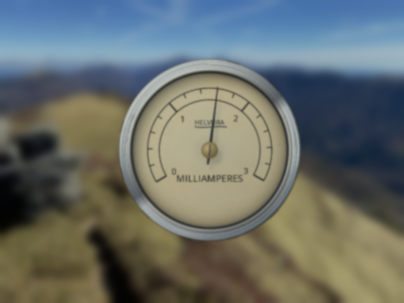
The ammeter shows 1.6 mA
